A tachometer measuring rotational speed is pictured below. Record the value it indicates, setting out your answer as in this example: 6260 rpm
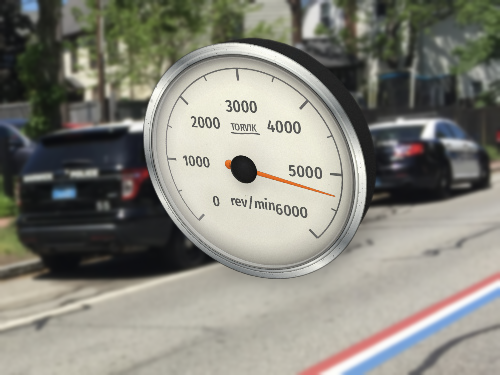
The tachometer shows 5250 rpm
